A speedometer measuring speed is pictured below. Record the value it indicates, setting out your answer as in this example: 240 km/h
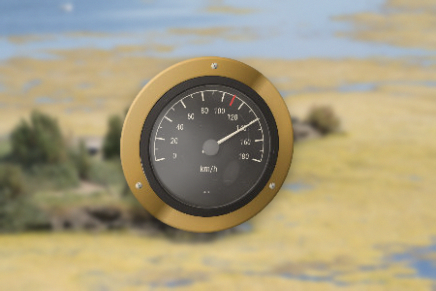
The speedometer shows 140 km/h
